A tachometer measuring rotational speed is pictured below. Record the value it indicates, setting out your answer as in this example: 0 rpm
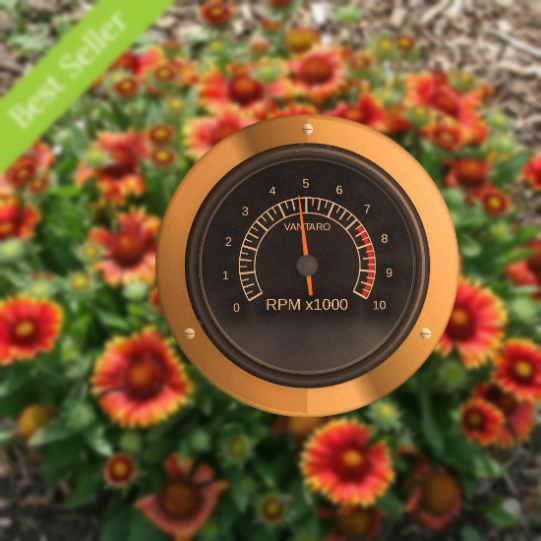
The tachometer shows 4750 rpm
